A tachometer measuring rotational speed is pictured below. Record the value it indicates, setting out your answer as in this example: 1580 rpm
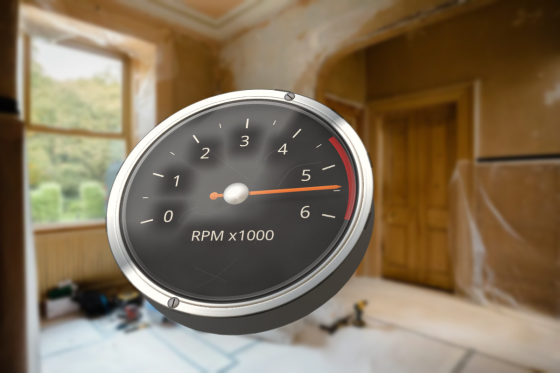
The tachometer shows 5500 rpm
